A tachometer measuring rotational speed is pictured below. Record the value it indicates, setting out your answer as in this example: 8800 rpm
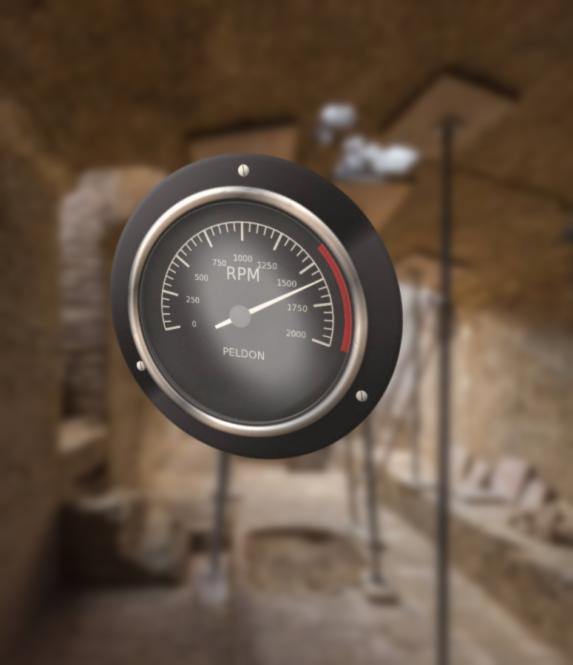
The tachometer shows 1600 rpm
